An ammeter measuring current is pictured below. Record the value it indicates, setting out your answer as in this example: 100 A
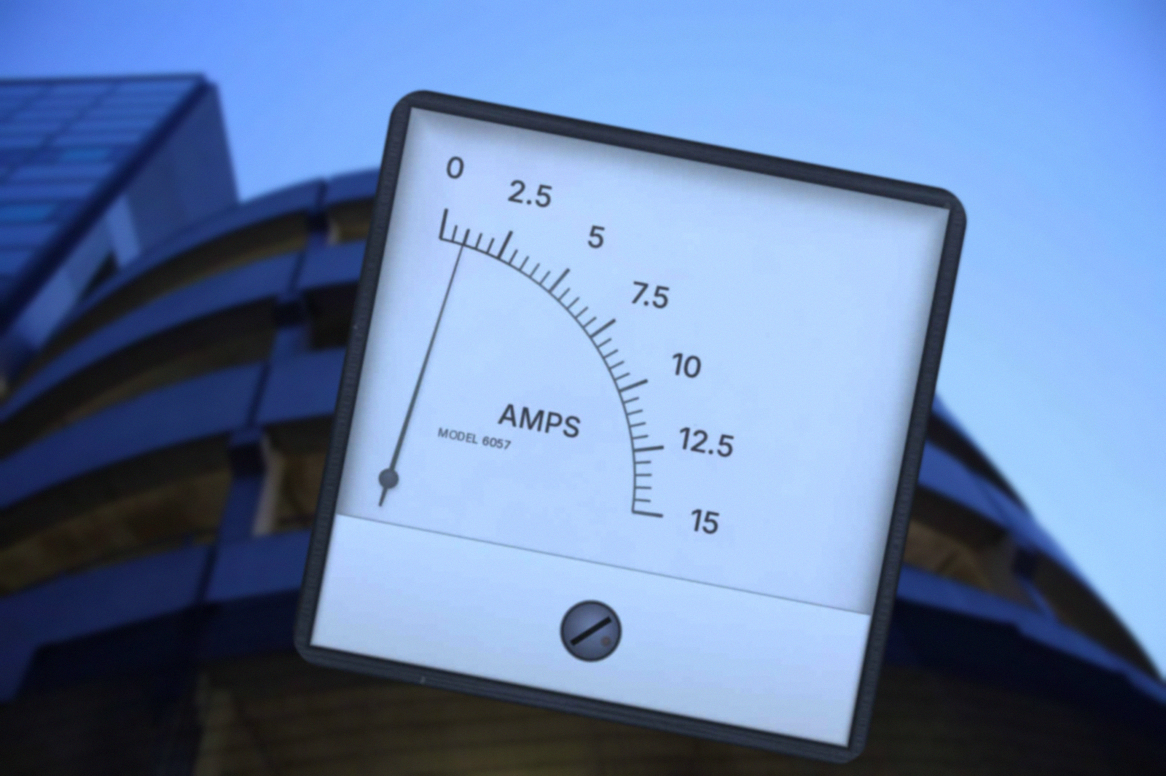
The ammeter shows 1 A
